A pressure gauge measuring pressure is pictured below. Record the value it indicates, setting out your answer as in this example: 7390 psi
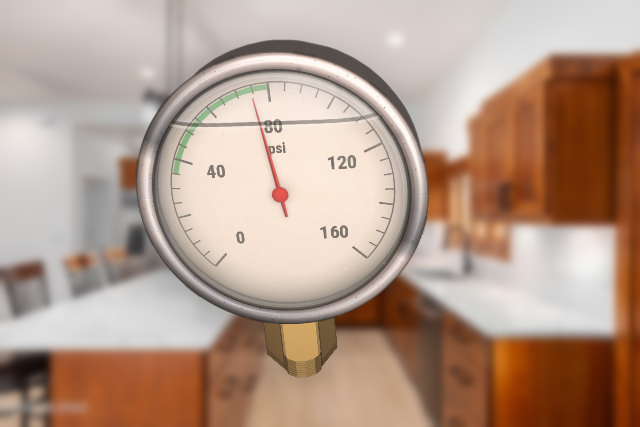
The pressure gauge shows 75 psi
